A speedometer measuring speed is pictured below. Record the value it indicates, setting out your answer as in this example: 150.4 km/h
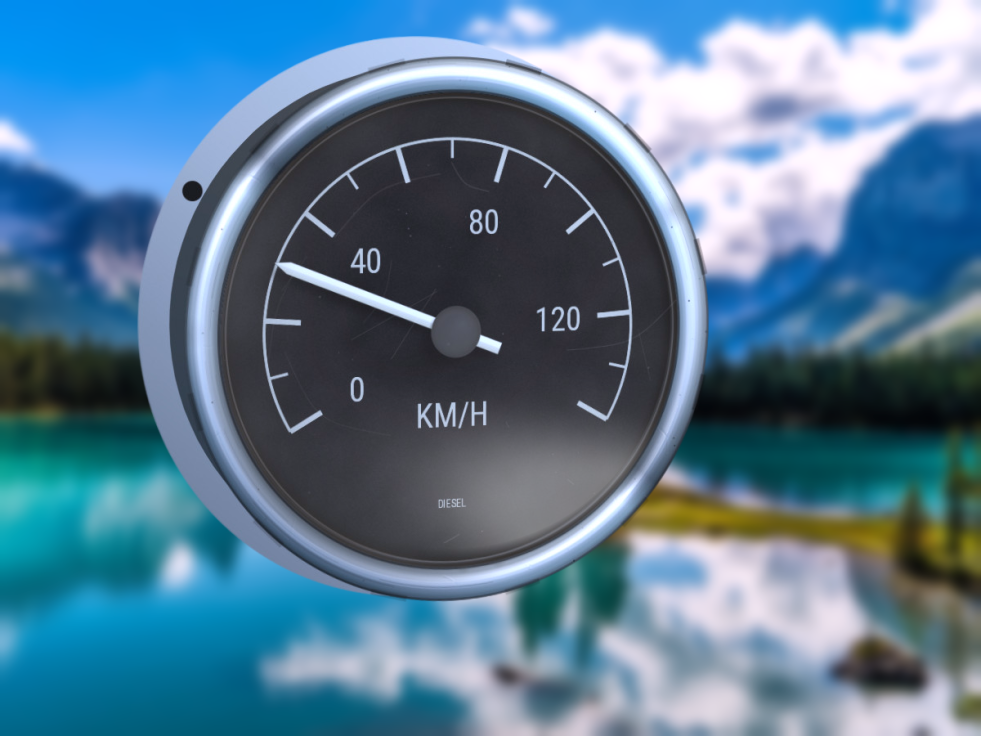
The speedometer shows 30 km/h
